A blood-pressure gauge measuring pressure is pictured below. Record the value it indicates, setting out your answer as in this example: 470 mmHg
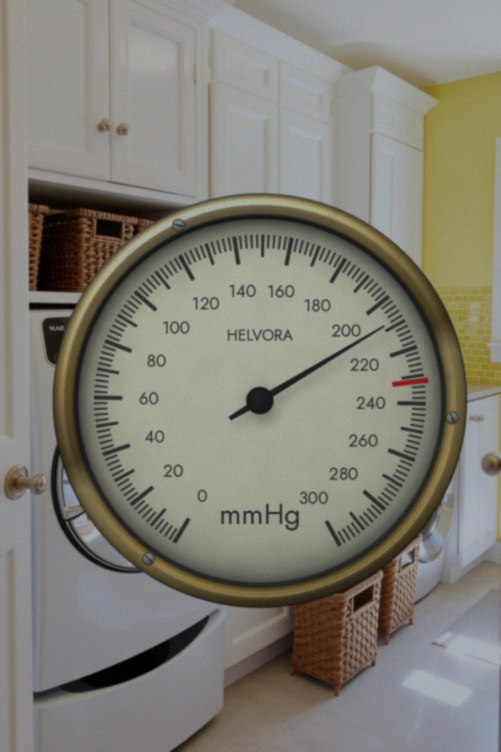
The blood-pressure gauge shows 208 mmHg
